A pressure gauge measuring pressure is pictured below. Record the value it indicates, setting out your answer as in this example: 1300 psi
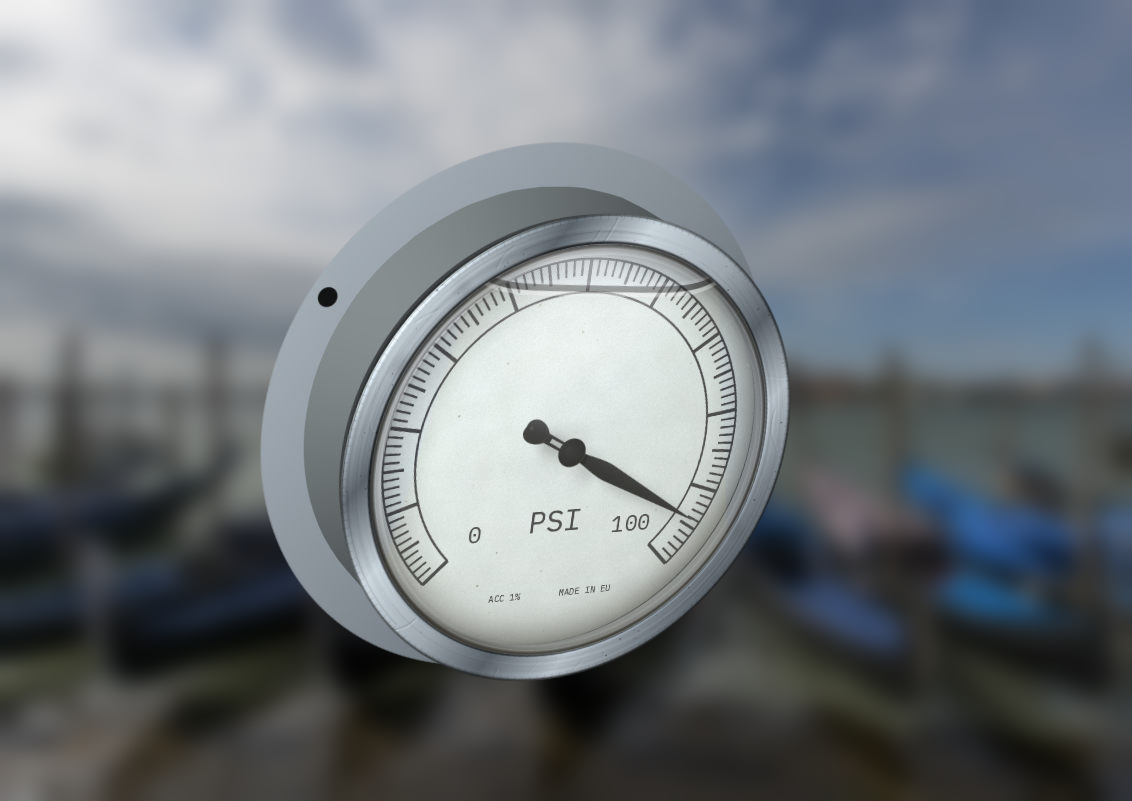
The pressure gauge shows 94 psi
